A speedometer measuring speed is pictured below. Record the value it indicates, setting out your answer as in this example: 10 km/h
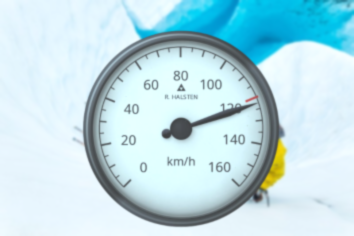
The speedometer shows 122.5 km/h
